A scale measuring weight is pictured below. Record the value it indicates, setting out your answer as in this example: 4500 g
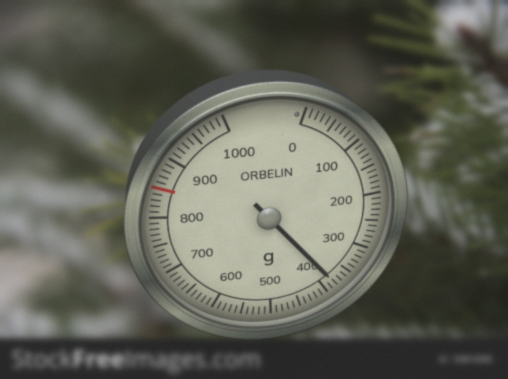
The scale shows 380 g
